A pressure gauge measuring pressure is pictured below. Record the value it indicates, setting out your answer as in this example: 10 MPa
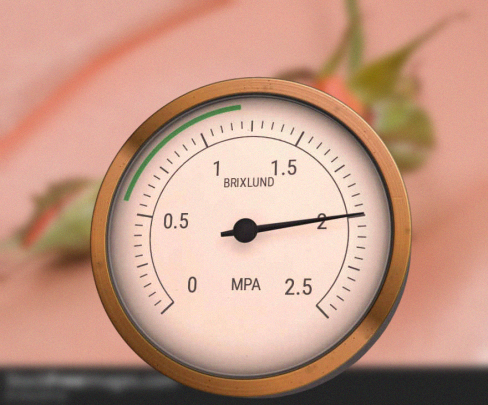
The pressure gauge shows 2 MPa
